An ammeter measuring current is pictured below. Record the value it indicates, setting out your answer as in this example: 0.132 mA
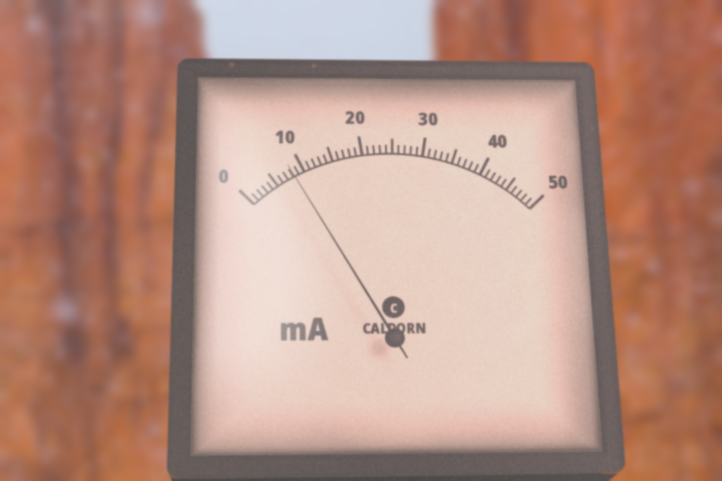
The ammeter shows 8 mA
